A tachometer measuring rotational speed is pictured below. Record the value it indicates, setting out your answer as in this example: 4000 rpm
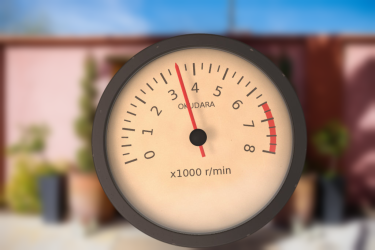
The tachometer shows 3500 rpm
